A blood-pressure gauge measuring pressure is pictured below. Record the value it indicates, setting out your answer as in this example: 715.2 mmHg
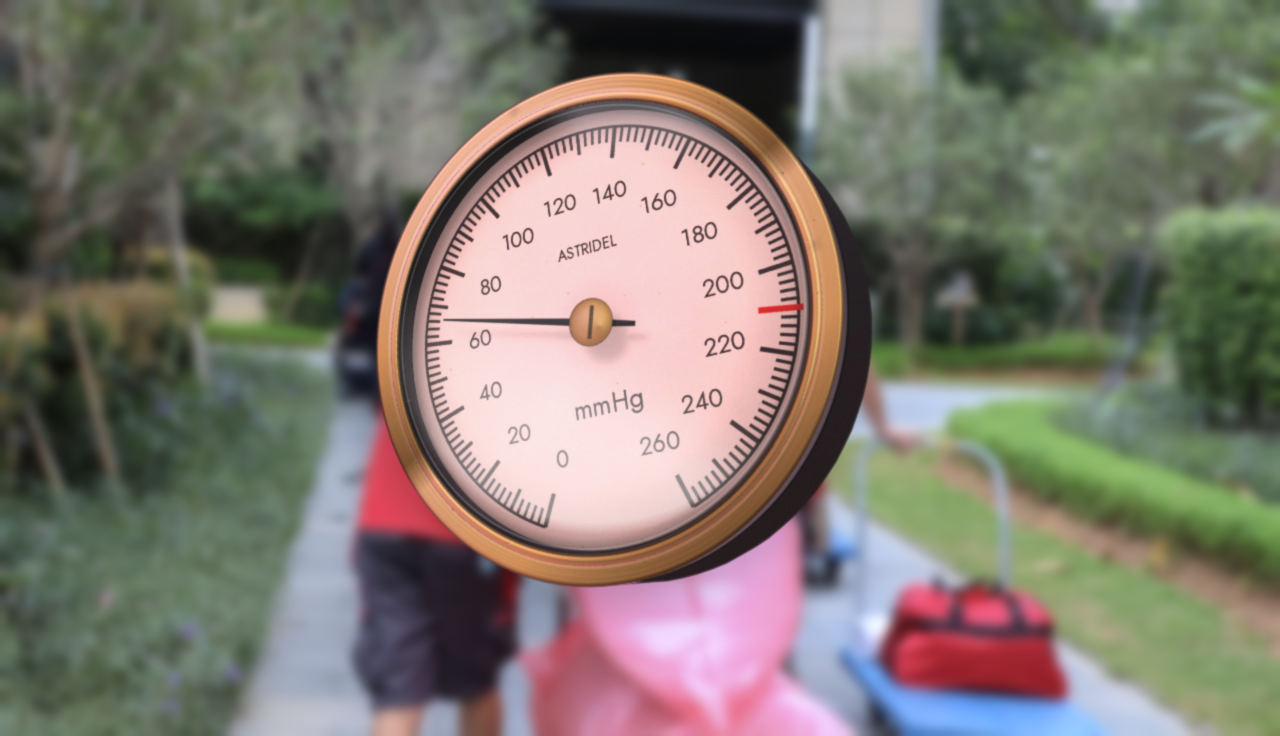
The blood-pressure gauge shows 66 mmHg
